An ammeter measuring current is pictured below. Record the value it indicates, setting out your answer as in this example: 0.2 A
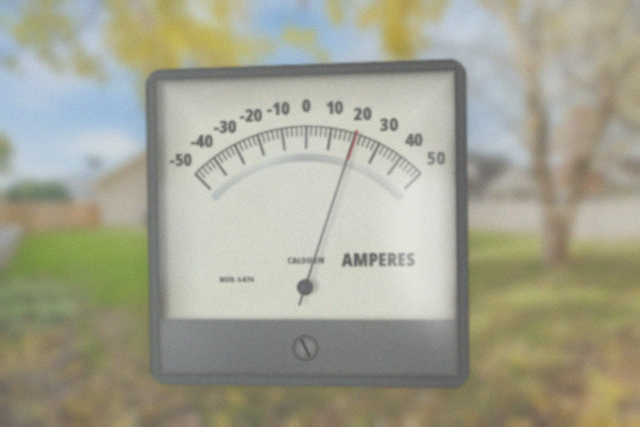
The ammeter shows 20 A
